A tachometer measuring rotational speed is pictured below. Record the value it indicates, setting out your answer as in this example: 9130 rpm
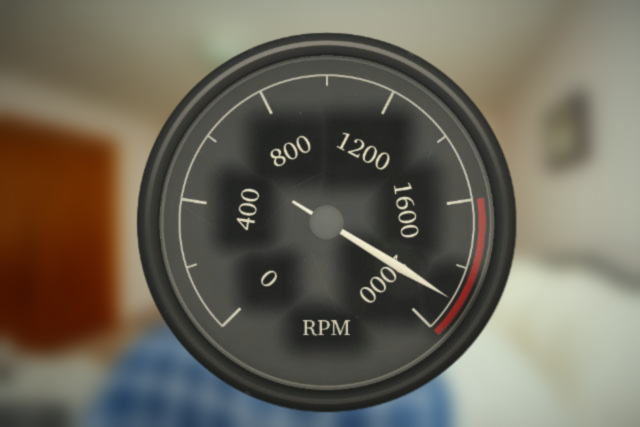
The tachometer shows 1900 rpm
